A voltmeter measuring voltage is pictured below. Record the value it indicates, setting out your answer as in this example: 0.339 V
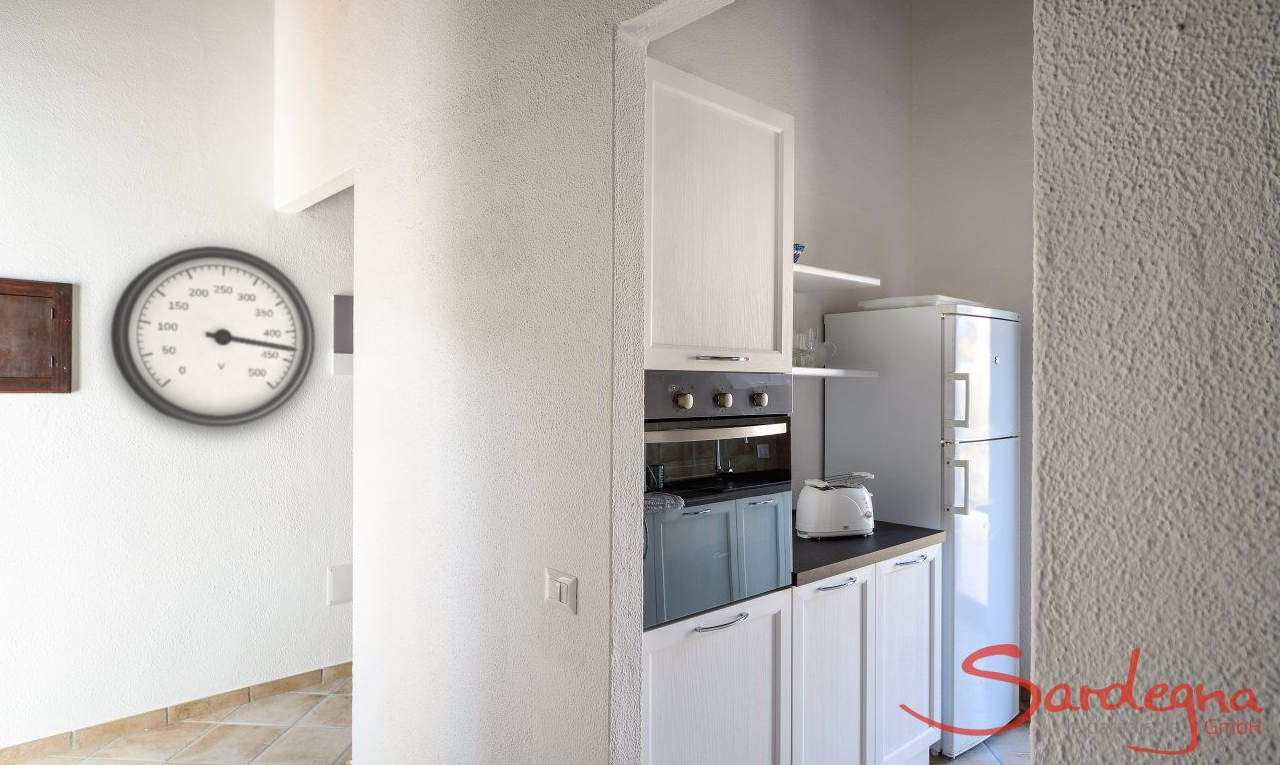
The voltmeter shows 430 V
